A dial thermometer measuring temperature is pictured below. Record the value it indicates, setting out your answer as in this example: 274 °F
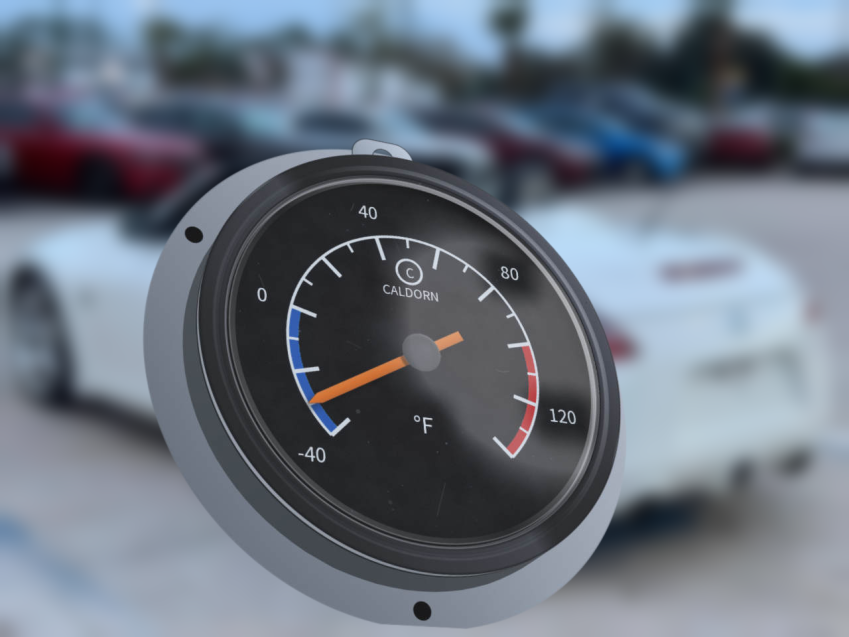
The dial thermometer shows -30 °F
